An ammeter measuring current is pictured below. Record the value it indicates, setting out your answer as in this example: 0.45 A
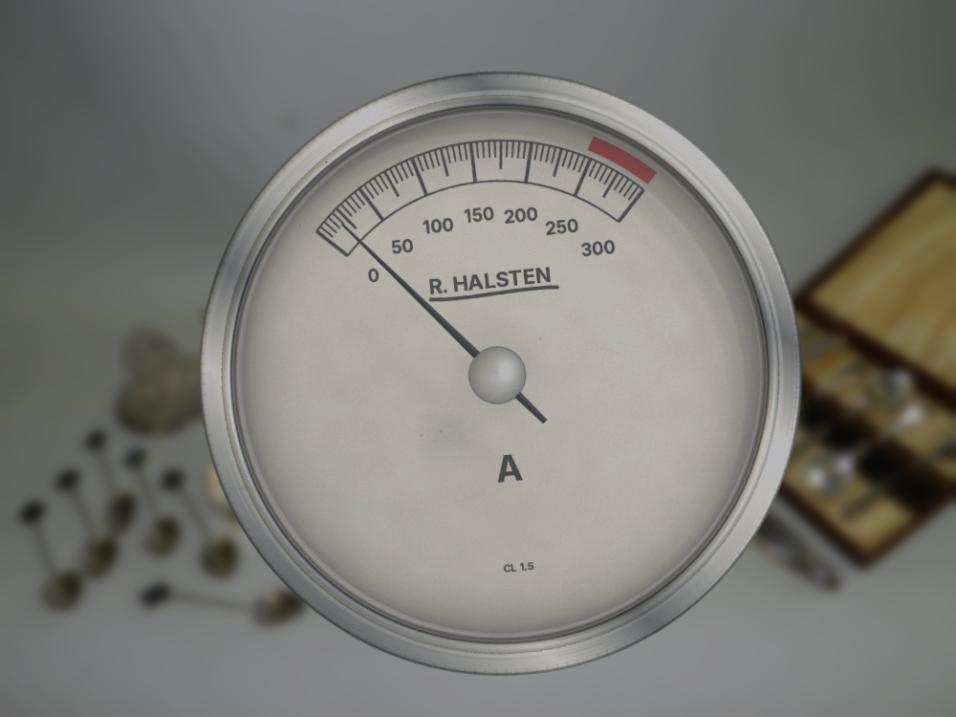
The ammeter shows 20 A
